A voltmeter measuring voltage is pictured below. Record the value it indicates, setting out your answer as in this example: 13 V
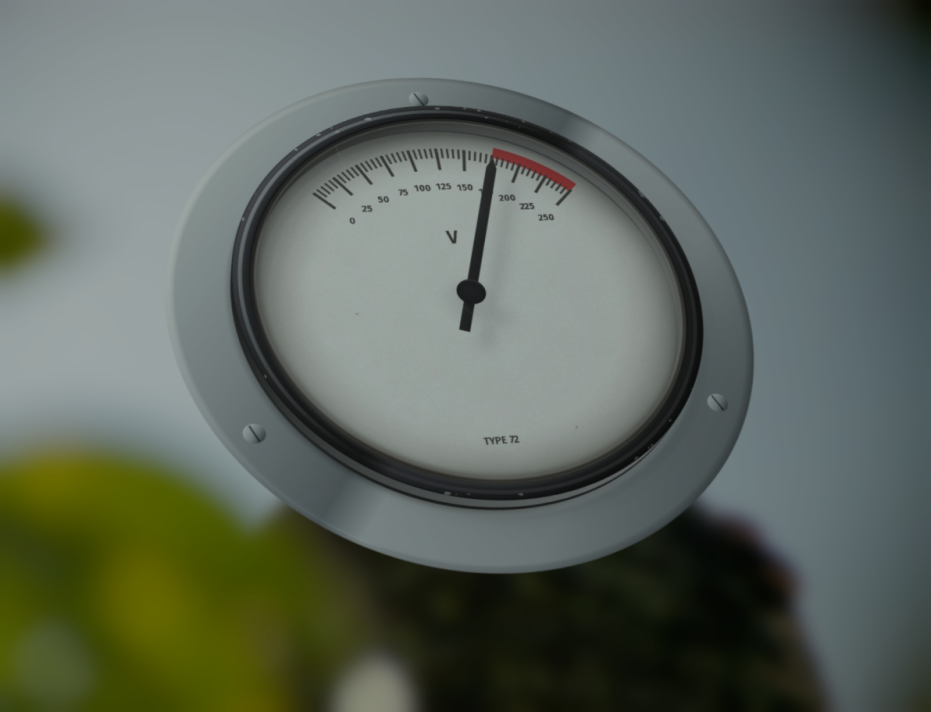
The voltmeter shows 175 V
